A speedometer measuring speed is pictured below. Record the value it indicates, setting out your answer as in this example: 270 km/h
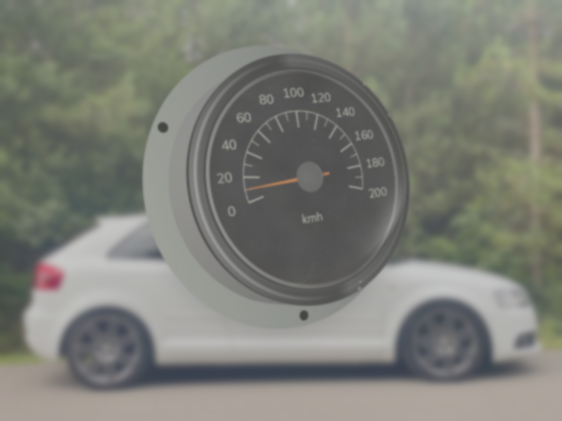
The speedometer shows 10 km/h
